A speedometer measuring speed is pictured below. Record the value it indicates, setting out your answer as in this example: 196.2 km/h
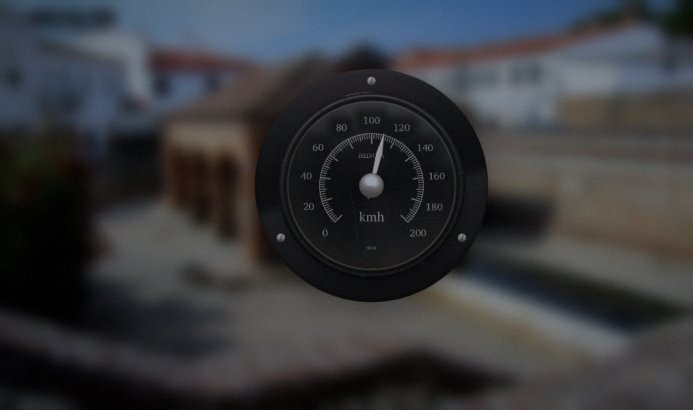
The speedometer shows 110 km/h
